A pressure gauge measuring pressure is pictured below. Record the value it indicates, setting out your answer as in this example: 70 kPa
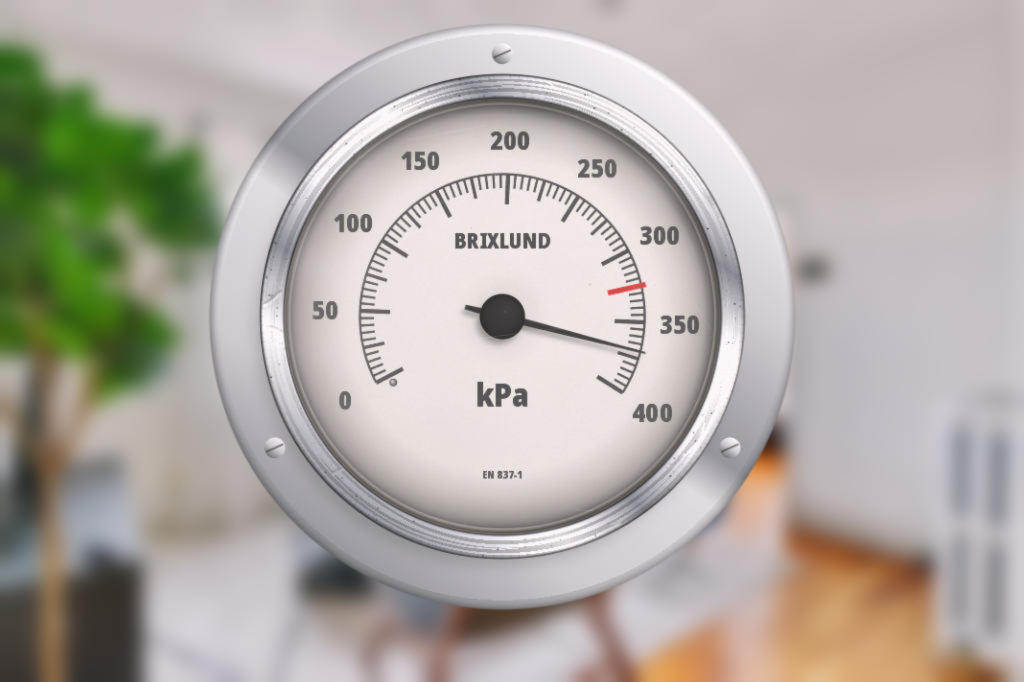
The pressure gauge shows 370 kPa
